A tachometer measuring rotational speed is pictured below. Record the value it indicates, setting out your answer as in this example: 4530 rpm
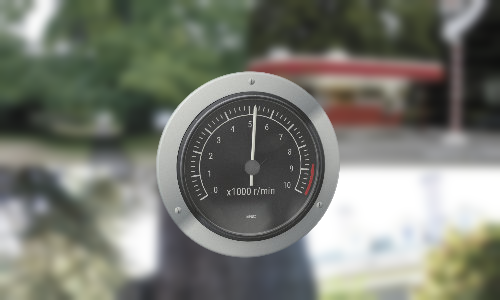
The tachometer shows 5200 rpm
